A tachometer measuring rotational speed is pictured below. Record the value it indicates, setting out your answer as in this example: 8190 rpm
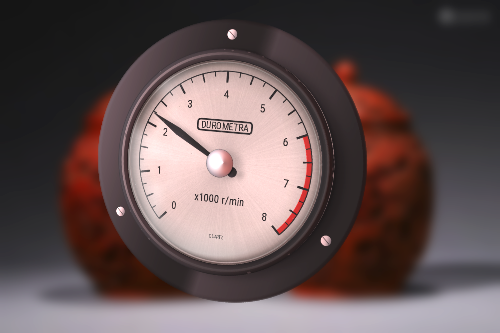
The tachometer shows 2250 rpm
